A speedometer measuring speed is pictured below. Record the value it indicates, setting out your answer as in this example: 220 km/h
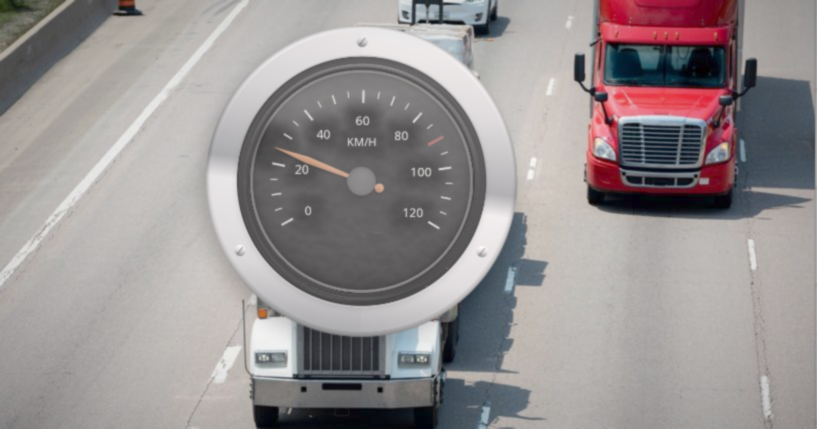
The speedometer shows 25 km/h
